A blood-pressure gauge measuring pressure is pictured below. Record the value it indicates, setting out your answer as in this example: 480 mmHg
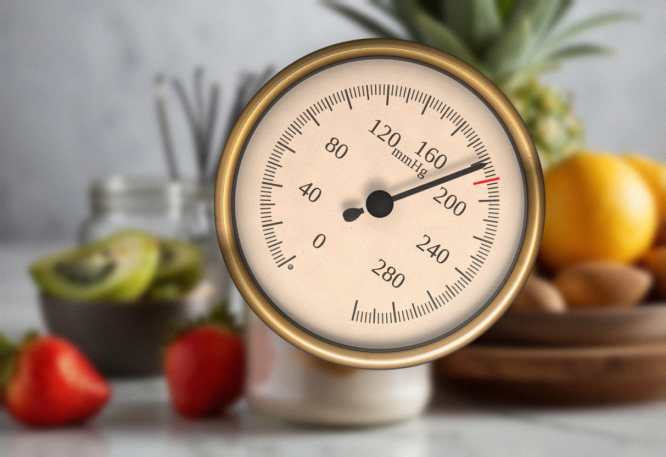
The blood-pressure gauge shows 182 mmHg
